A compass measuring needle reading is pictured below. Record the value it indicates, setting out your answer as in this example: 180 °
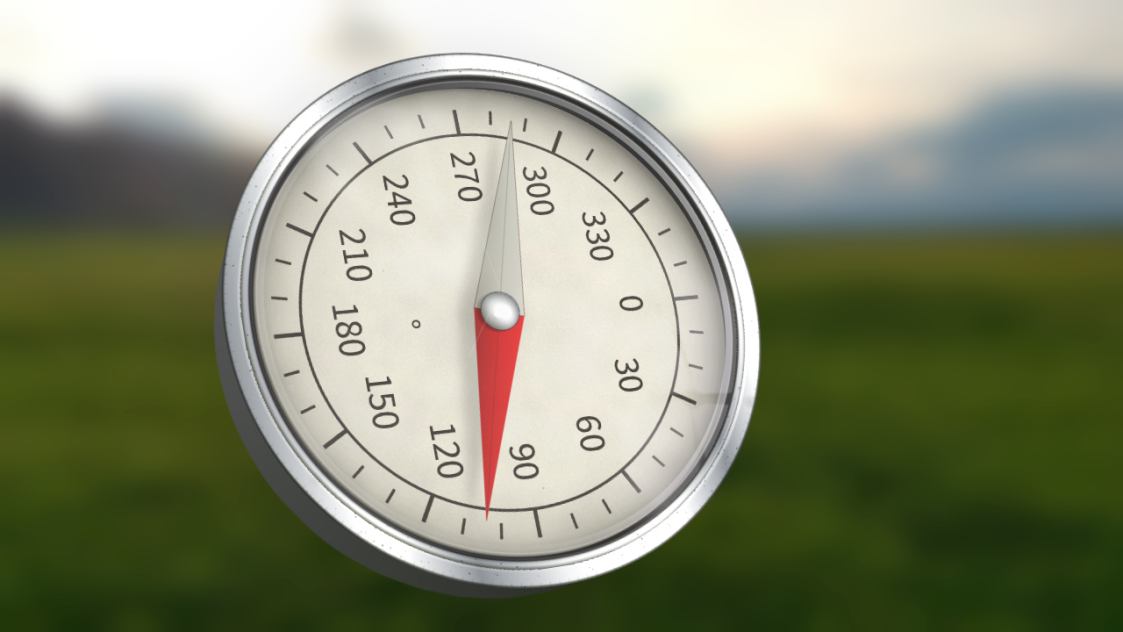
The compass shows 105 °
